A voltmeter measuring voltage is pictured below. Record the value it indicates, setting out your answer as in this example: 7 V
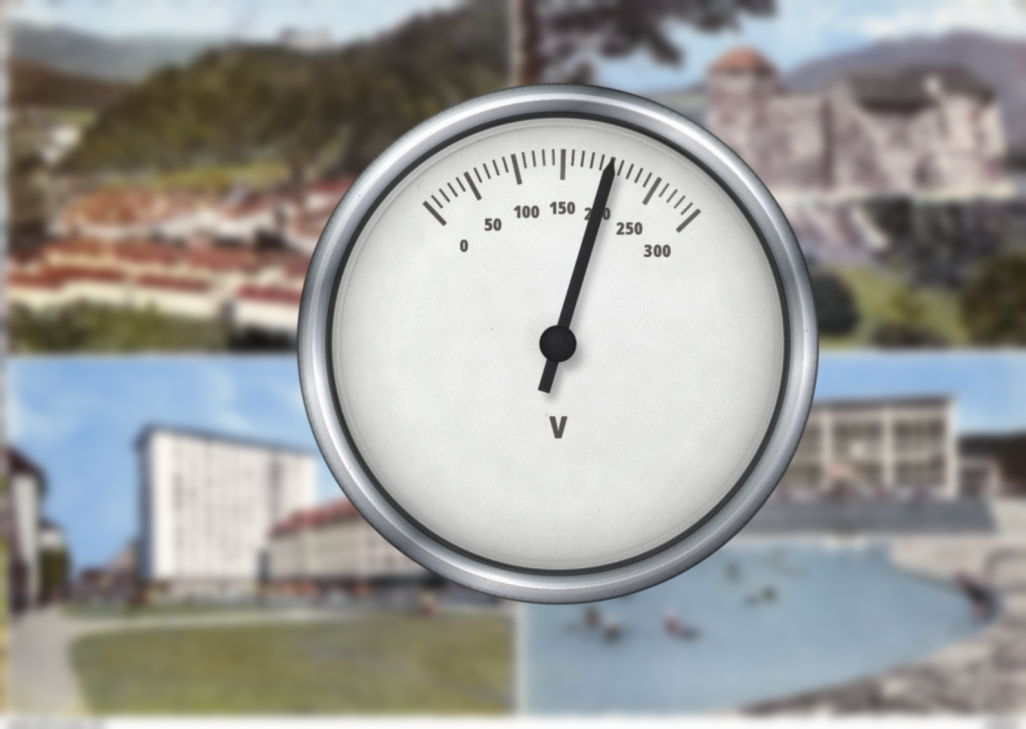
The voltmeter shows 200 V
